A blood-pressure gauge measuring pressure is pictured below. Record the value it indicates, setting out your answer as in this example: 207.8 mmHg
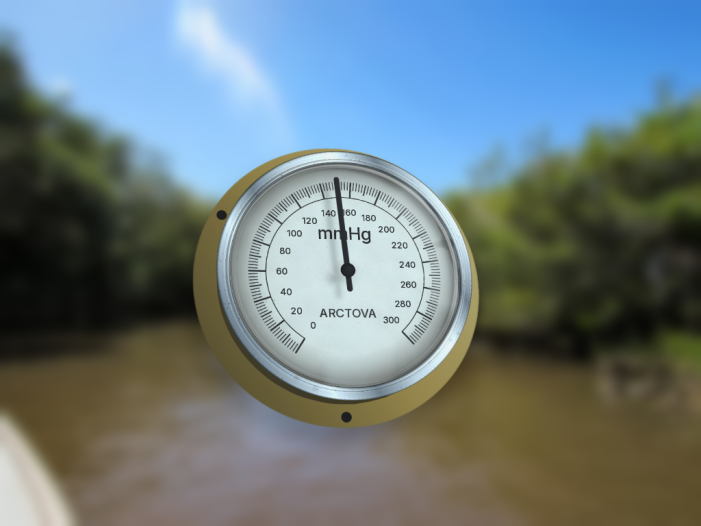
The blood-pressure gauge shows 150 mmHg
